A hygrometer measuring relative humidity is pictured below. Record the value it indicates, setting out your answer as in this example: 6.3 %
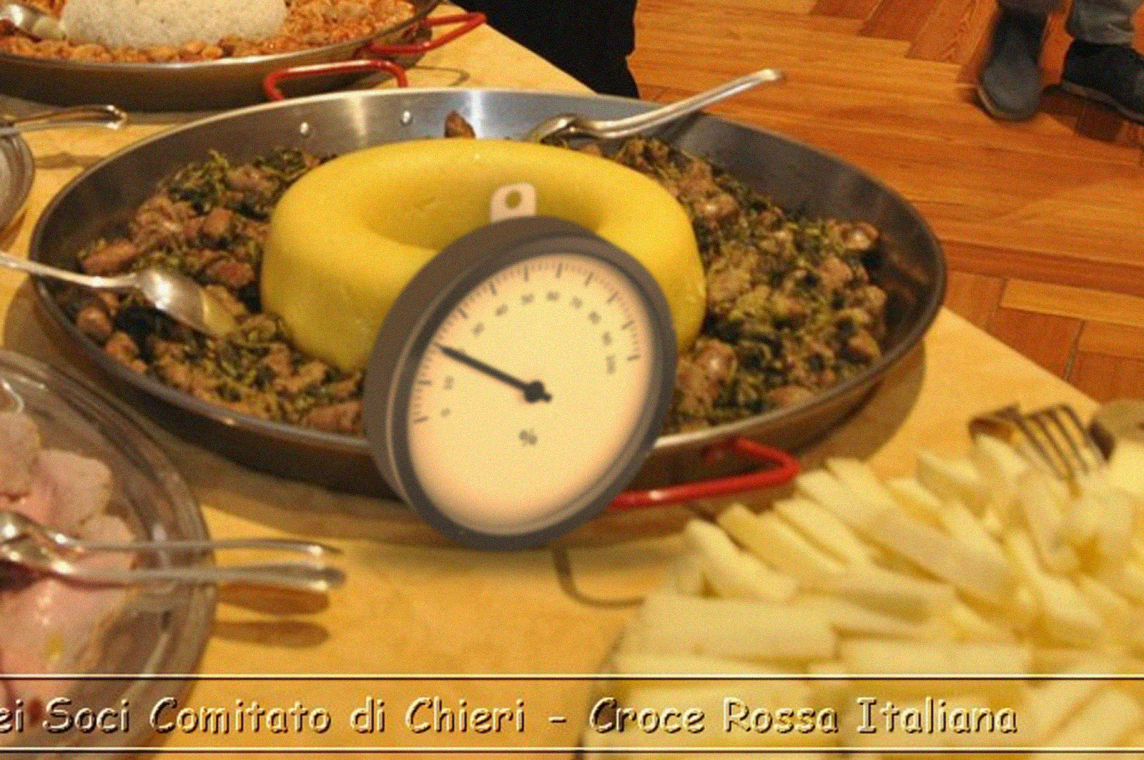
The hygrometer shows 20 %
